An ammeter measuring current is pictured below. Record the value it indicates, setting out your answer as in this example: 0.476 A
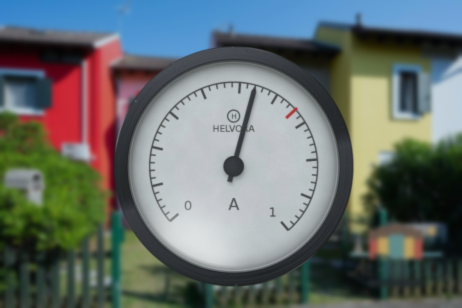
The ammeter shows 0.54 A
